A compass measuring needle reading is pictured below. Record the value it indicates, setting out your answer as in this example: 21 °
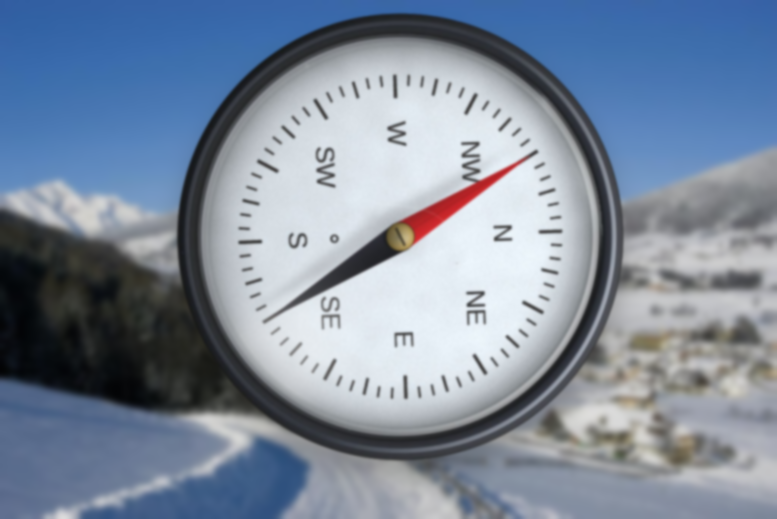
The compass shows 330 °
